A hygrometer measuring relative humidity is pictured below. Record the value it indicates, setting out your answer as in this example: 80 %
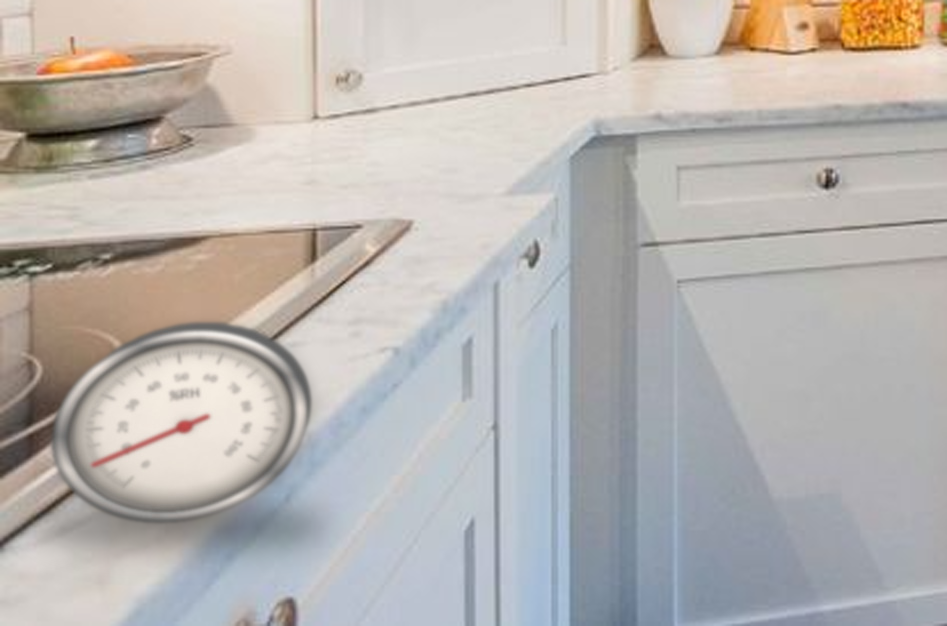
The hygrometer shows 10 %
